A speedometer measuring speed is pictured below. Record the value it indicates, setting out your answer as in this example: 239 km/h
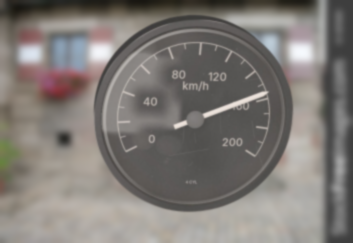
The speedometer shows 155 km/h
